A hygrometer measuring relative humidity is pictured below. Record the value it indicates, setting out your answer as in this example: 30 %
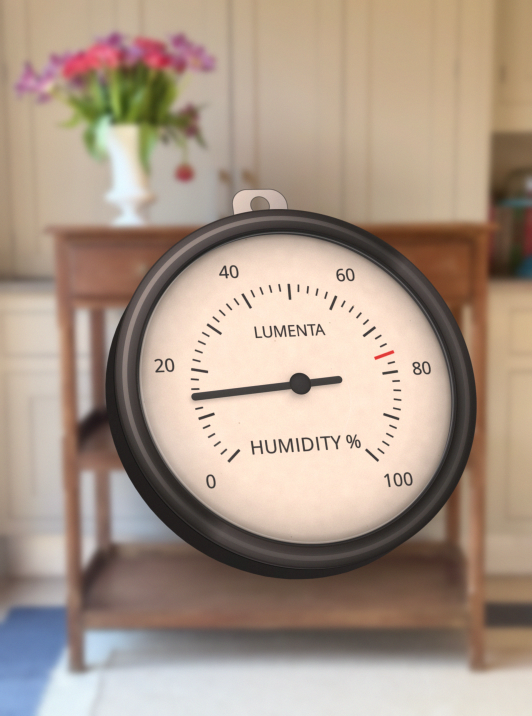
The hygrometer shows 14 %
